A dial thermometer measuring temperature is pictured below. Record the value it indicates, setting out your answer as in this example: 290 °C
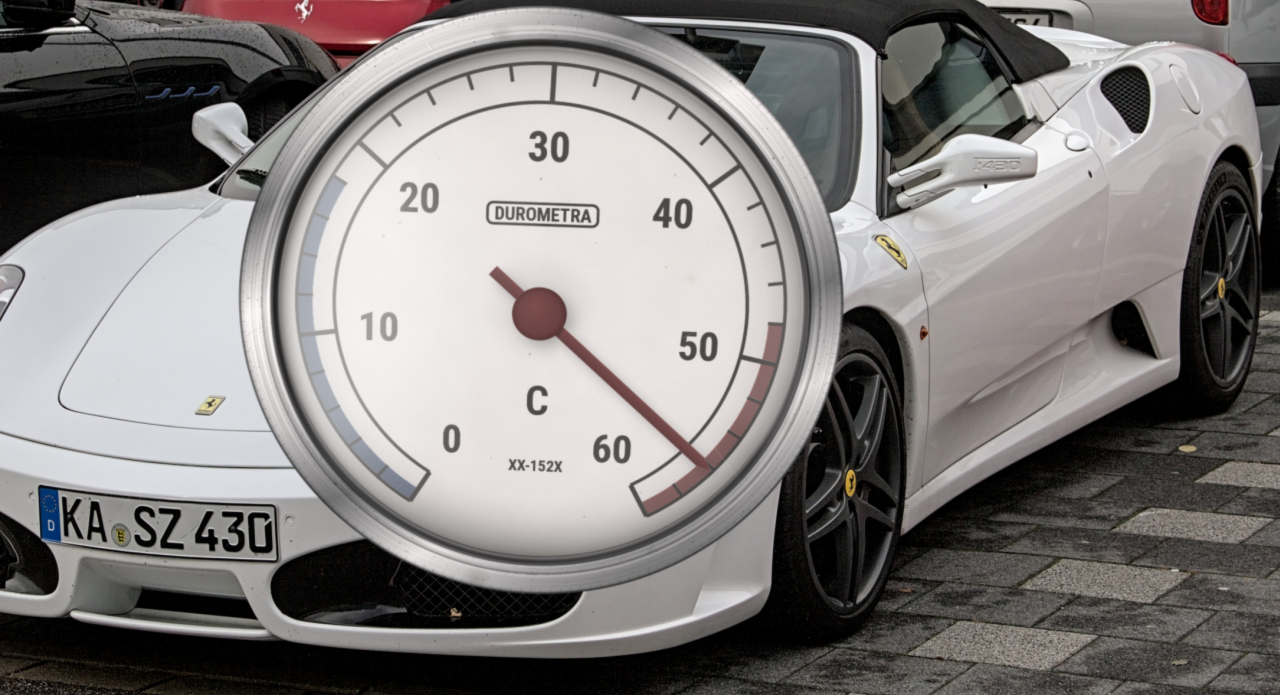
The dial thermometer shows 56 °C
